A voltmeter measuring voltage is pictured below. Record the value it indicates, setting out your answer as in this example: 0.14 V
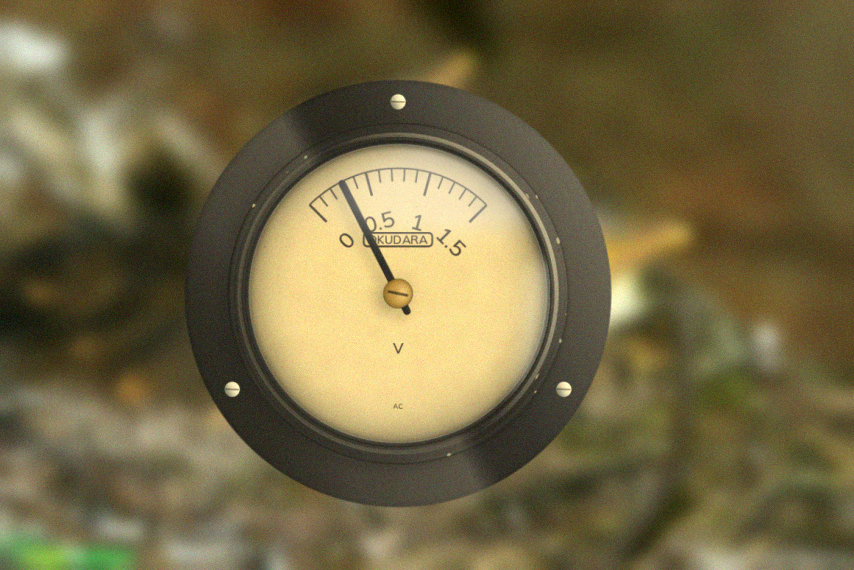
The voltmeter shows 0.3 V
